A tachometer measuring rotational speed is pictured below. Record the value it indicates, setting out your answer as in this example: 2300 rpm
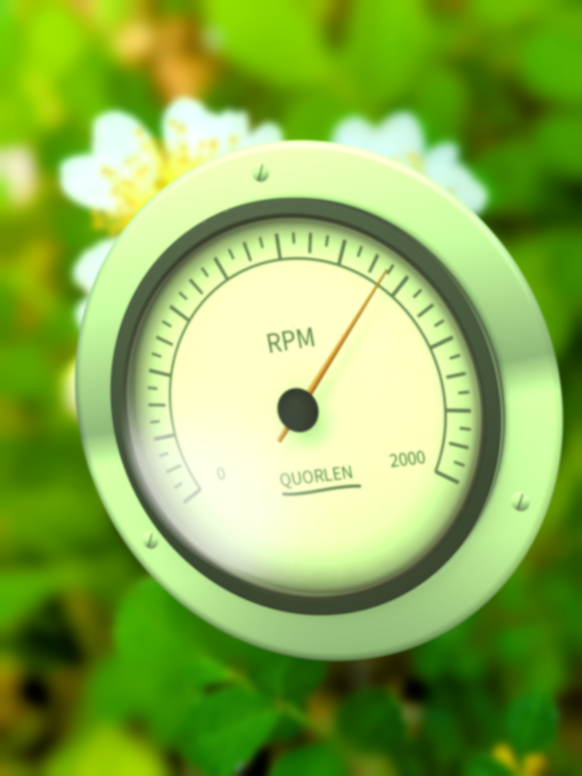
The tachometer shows 1350 rpm
